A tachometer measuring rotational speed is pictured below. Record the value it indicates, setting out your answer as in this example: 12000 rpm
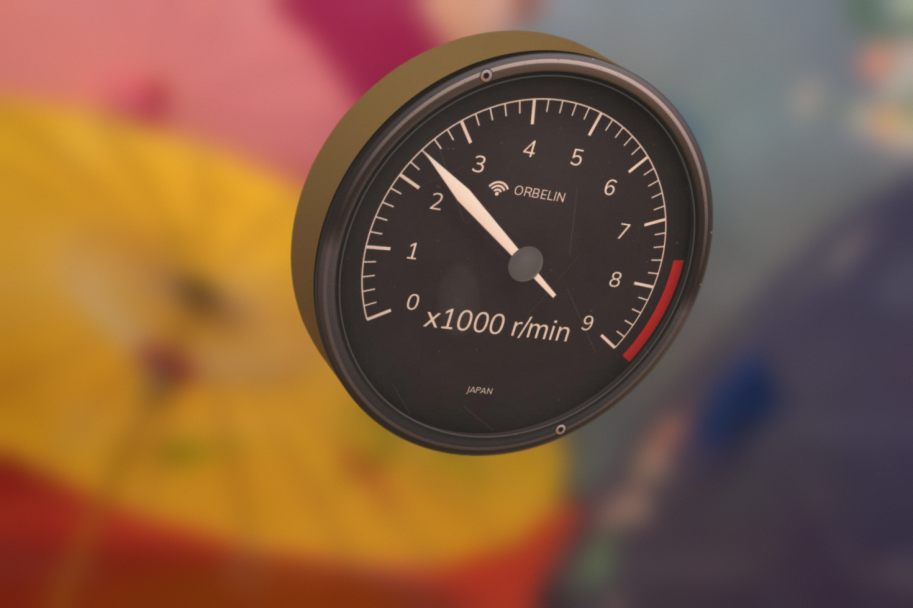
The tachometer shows 2400 rpm
